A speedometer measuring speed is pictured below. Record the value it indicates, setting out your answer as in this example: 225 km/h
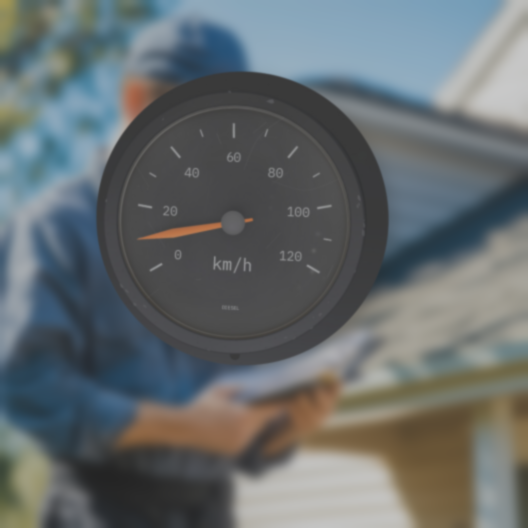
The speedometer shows 10 km/h
